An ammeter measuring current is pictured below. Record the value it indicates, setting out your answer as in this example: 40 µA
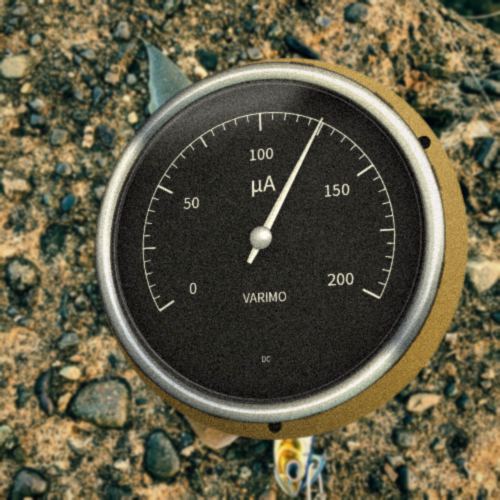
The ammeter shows 125 µA
